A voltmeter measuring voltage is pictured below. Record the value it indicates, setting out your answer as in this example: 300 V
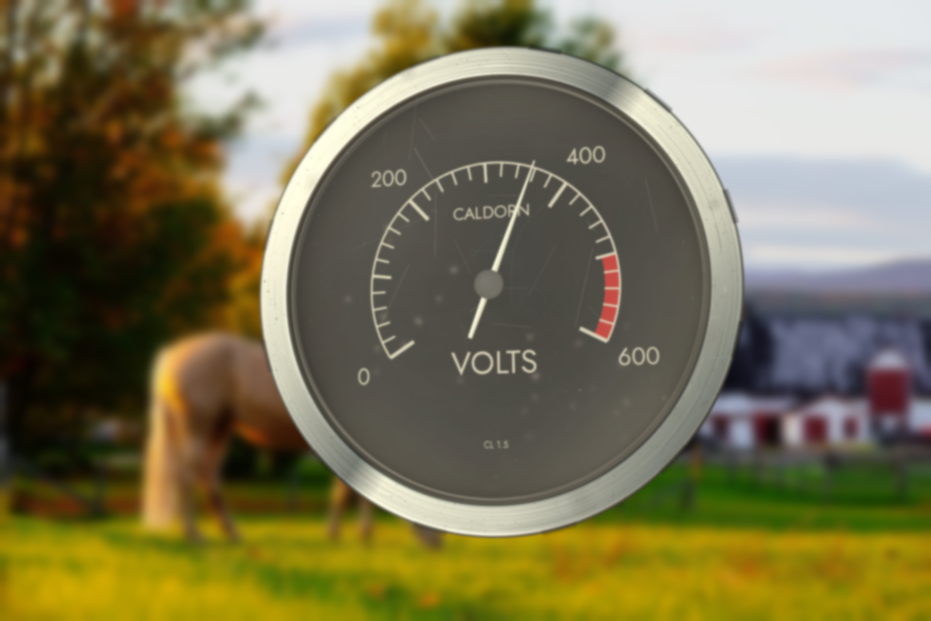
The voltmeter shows 360 V
